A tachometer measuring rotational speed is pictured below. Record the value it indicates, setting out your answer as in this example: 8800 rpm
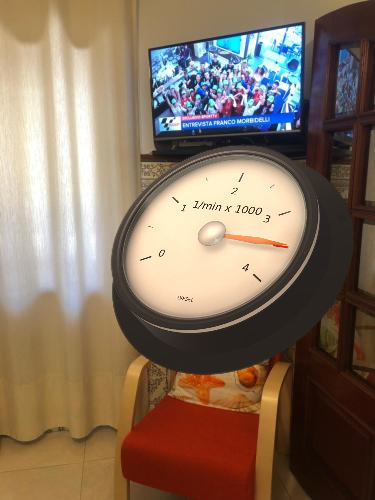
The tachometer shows 3500 rpm
